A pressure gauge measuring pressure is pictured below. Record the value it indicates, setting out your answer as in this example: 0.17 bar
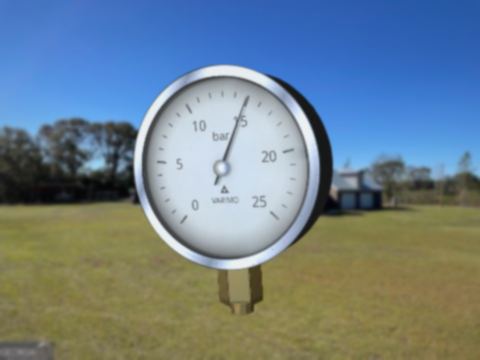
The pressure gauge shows 15 bar
